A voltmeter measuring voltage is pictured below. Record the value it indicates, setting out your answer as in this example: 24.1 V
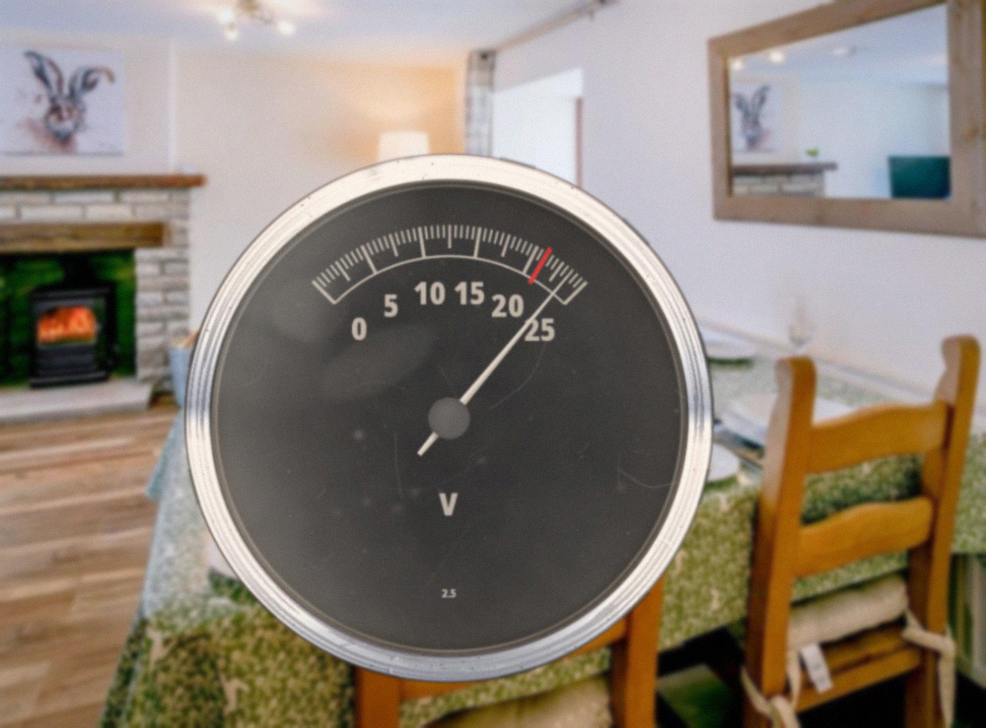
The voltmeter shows 23.5 V
